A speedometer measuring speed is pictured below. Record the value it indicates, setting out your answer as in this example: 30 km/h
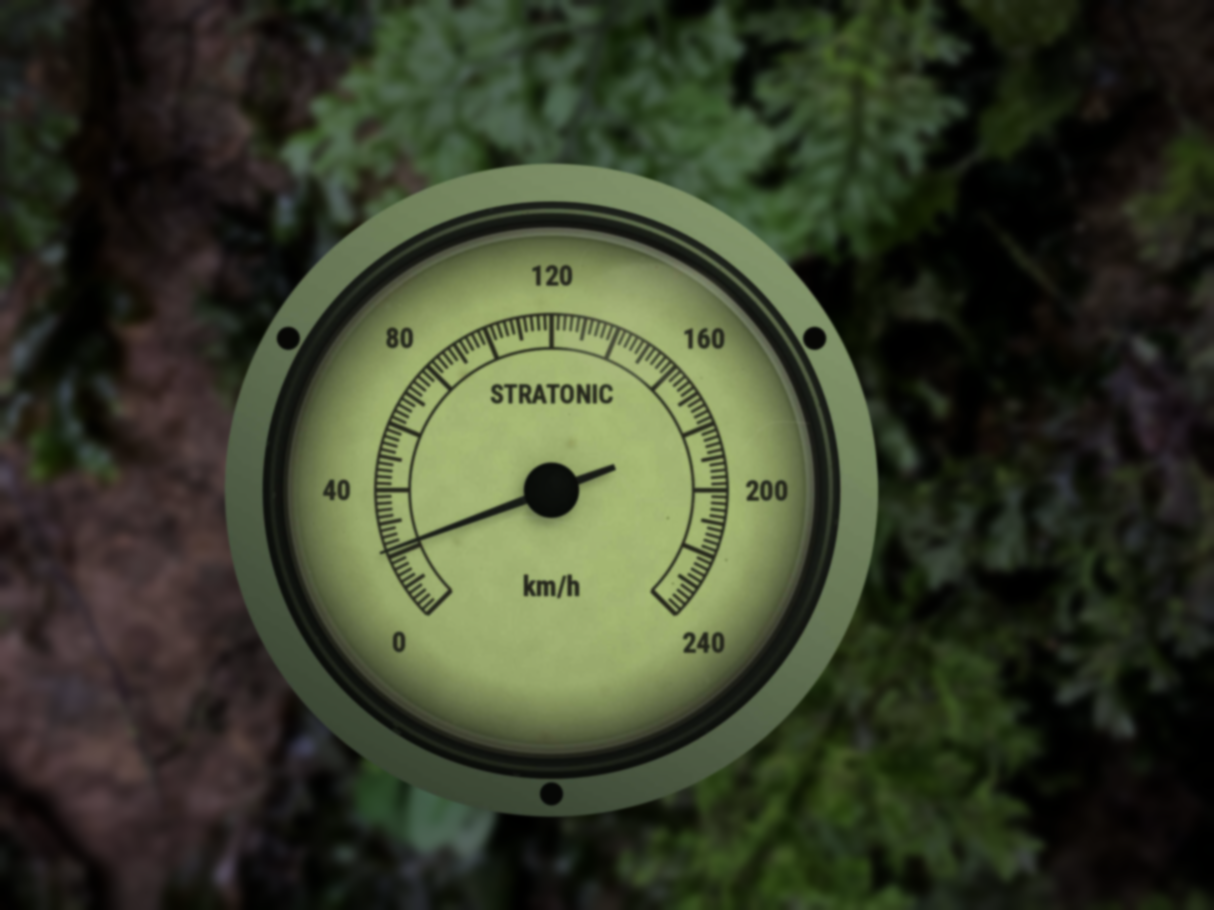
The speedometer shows 22 km/h
